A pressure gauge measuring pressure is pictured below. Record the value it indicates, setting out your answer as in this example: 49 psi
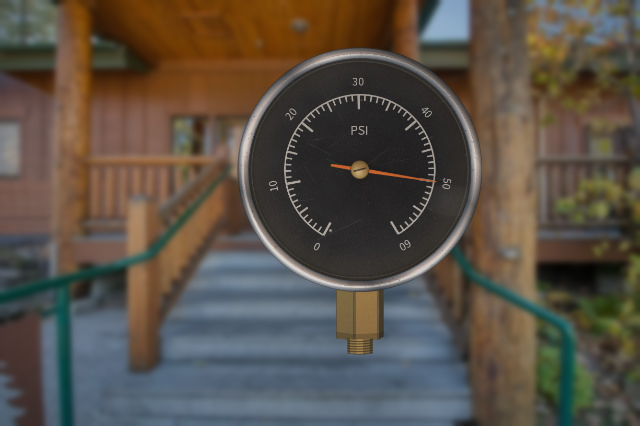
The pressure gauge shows 50 psi
